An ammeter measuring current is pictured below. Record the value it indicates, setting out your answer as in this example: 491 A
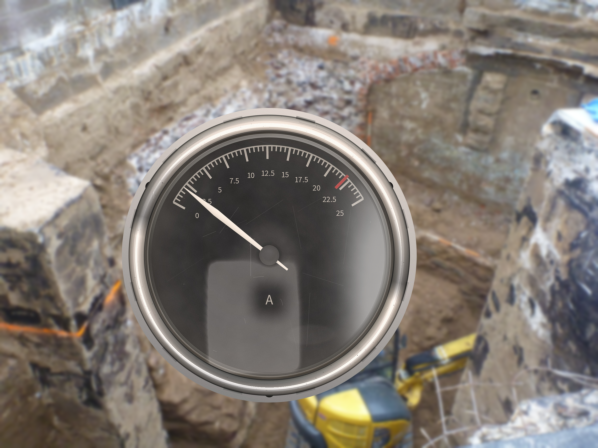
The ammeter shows 2 A
